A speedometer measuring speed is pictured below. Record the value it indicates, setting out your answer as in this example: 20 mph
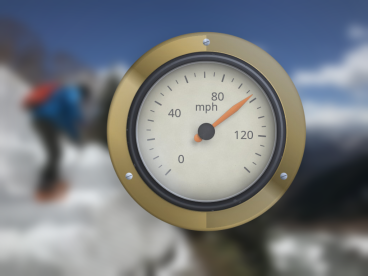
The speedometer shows 97.5 mph
